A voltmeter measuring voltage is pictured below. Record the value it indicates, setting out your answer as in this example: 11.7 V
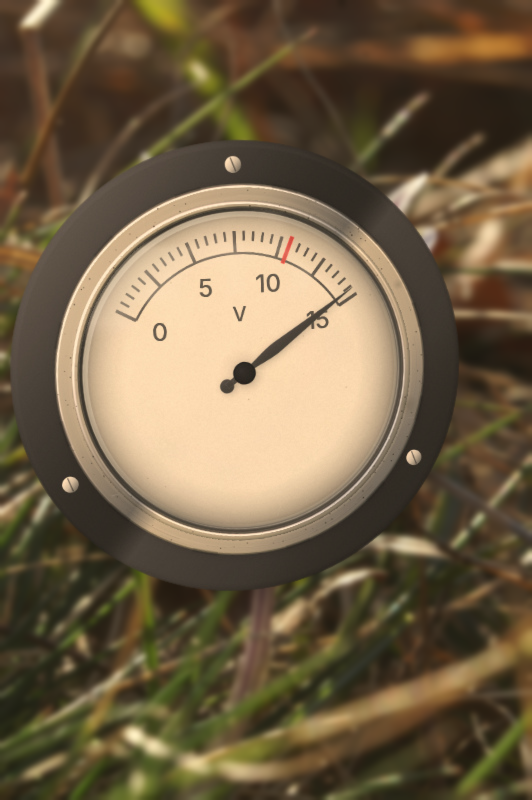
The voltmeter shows 14.5 V
